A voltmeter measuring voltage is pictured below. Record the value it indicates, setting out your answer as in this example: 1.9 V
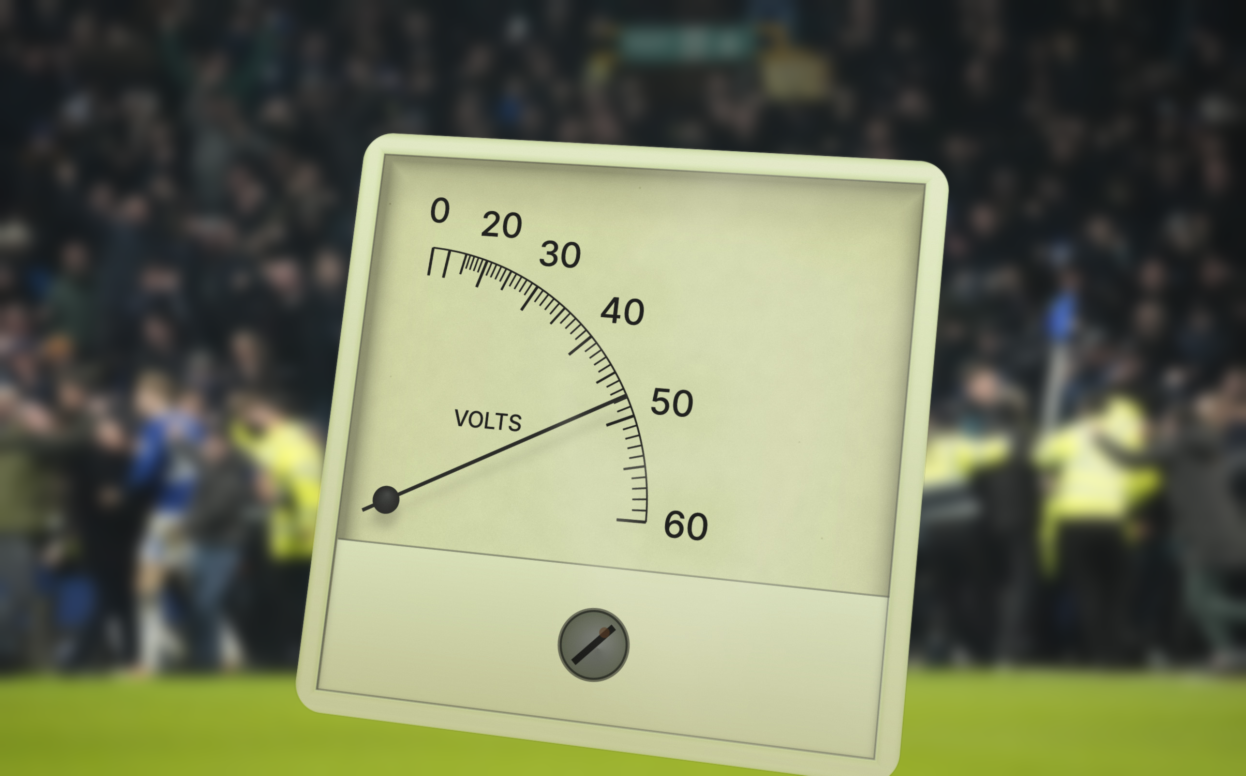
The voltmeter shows 48 V
